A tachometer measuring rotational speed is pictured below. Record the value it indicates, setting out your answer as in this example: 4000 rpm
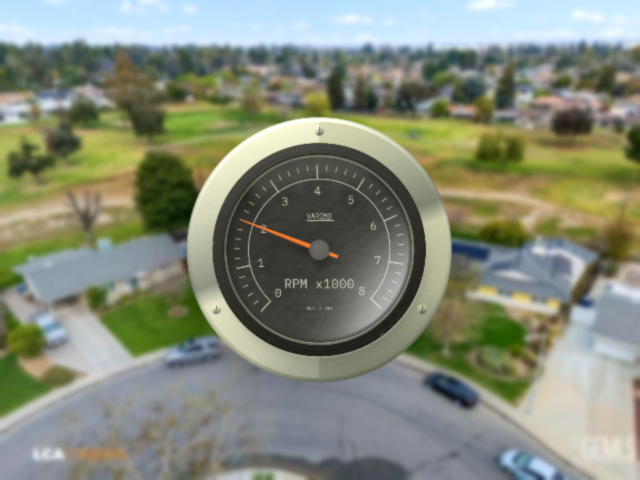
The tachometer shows 2000 rpm
